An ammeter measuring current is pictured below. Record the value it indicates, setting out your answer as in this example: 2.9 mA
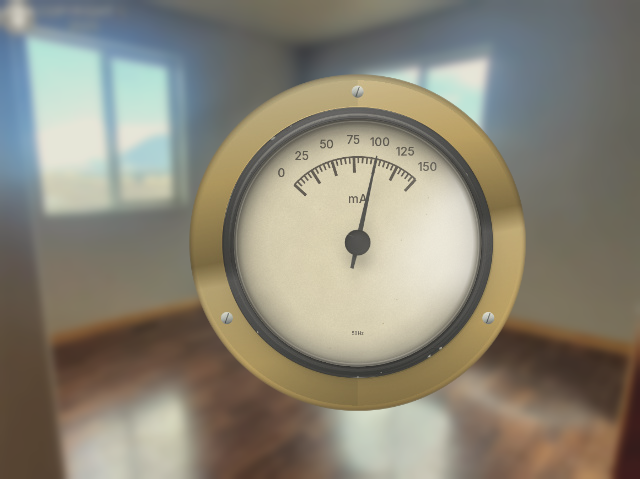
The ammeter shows 100 mA
